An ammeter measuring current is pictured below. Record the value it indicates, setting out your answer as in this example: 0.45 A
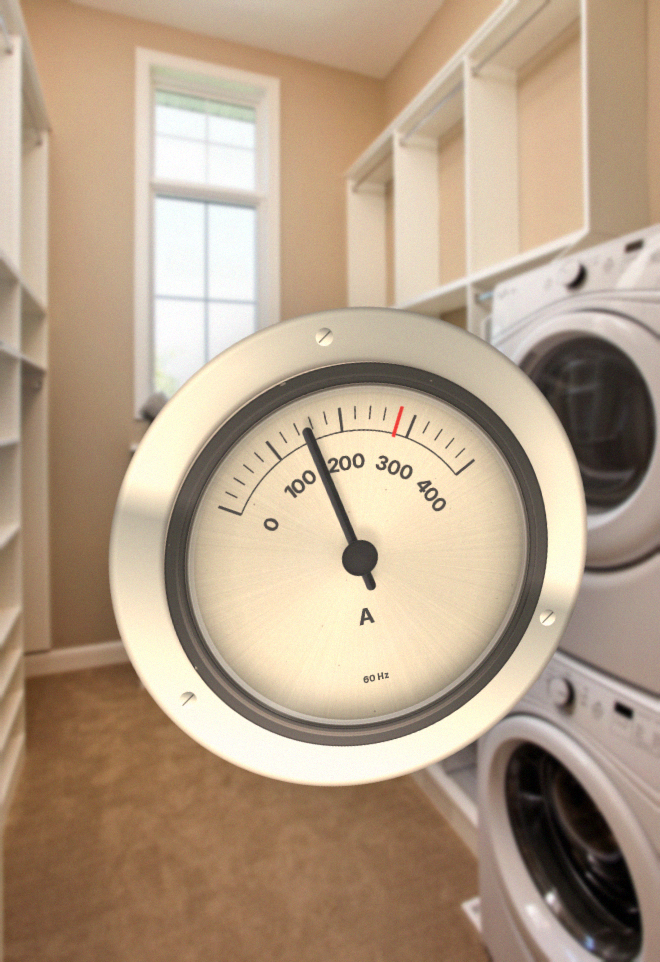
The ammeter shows 150 A
